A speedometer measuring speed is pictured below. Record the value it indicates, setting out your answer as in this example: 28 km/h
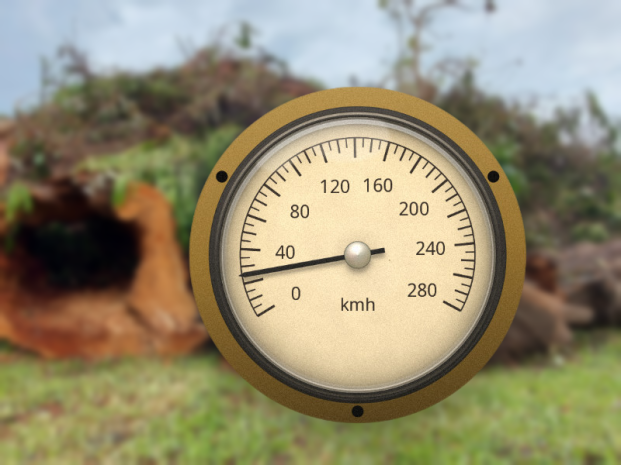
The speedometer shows 25 km/h
